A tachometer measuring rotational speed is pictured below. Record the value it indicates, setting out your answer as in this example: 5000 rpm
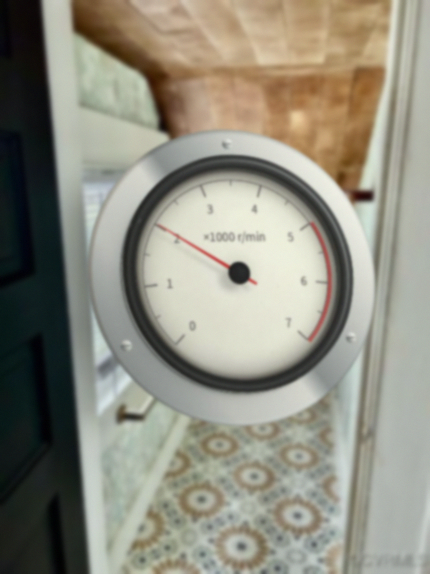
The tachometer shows 2000 rpm
